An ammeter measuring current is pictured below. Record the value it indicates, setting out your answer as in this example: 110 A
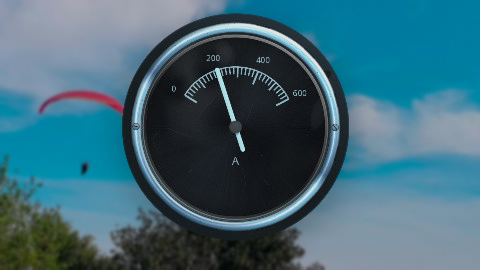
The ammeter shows 200 A
